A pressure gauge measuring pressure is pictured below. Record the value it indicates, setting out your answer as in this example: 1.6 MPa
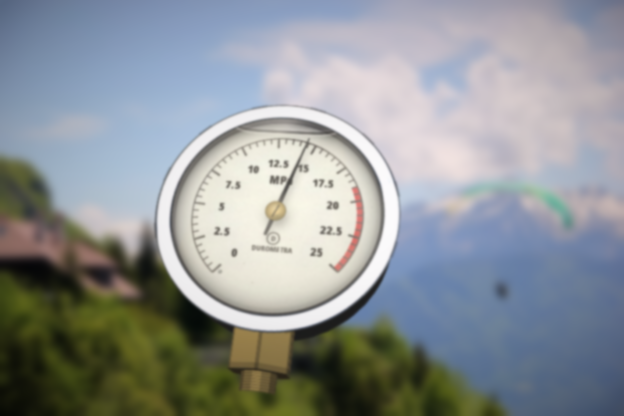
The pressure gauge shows 14.5 MPa
